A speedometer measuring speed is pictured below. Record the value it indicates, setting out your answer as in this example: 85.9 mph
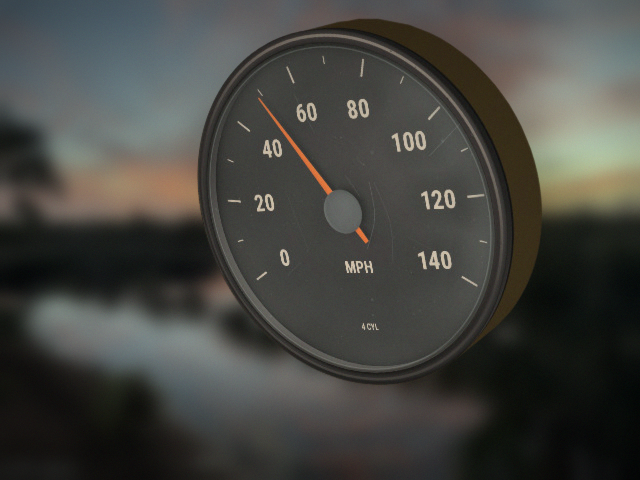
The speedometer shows 50 mph
